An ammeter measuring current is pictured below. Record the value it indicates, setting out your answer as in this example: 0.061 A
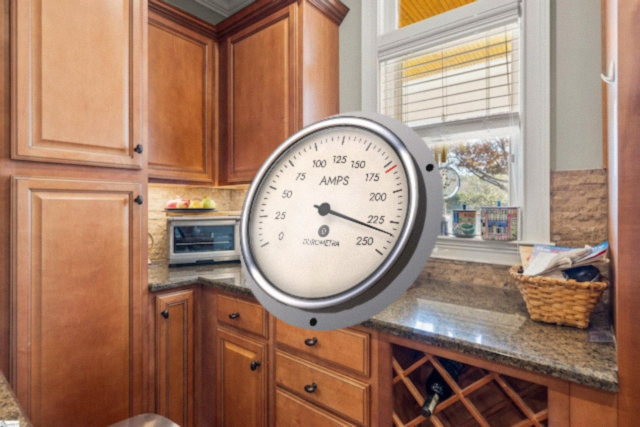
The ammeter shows 235 A
